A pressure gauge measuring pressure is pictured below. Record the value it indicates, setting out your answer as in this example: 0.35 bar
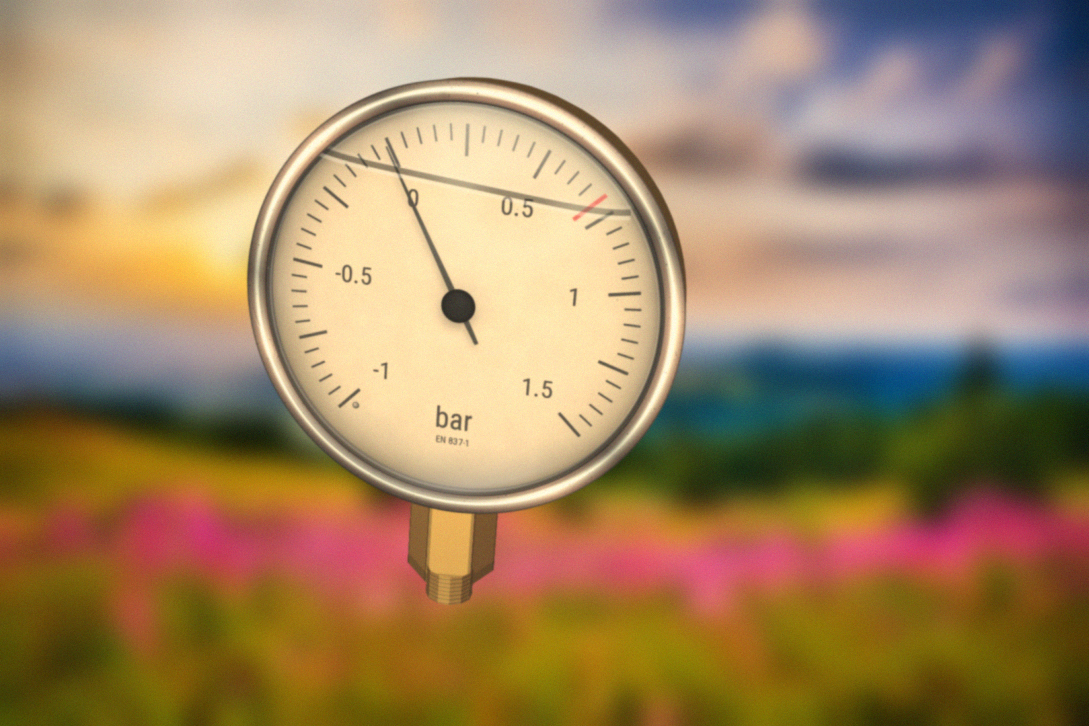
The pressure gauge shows 0 bar
